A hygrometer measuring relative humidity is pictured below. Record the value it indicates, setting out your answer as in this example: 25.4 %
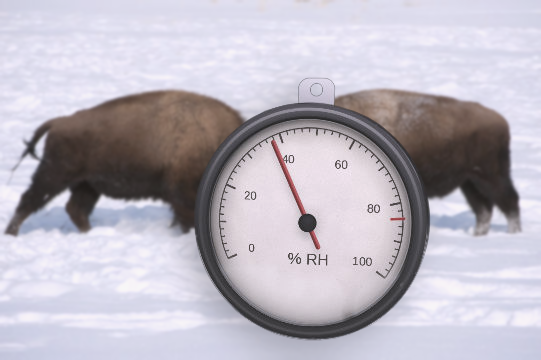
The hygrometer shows 38 %
